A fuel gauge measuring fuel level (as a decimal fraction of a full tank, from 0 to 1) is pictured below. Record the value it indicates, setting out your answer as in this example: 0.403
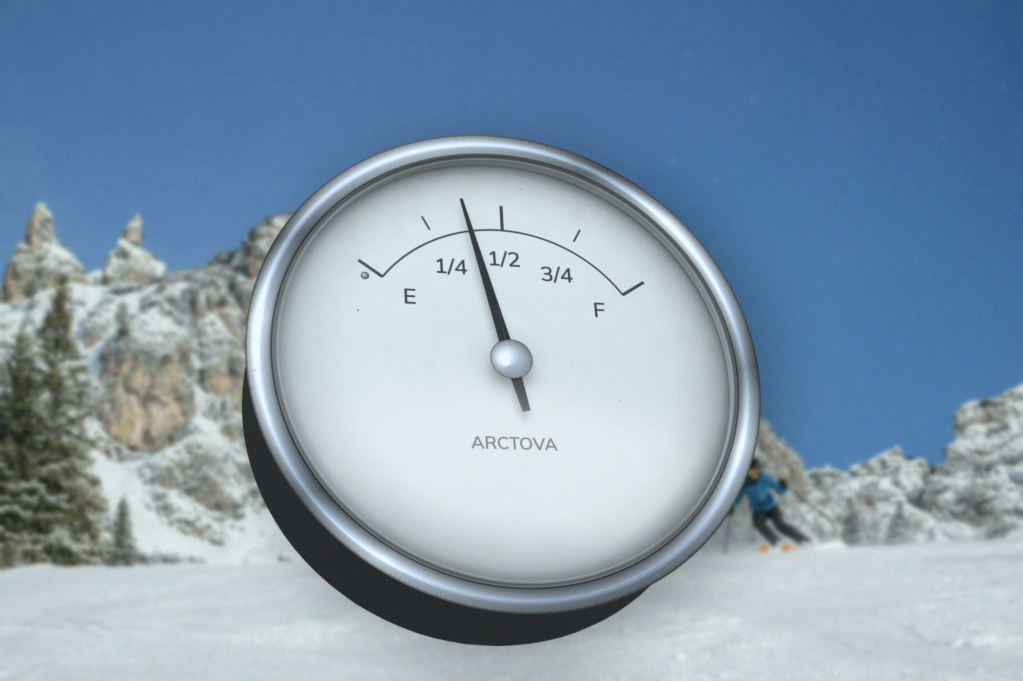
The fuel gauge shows 0.375
